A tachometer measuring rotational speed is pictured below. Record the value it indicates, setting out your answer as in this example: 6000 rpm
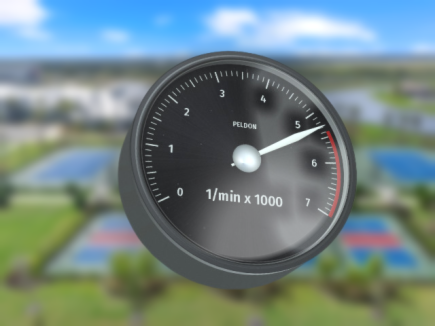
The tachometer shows 5300 rpm
